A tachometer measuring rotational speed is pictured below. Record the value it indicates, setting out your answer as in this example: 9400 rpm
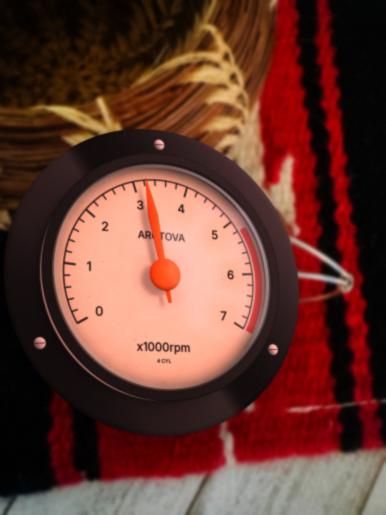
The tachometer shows 3200 rpm
